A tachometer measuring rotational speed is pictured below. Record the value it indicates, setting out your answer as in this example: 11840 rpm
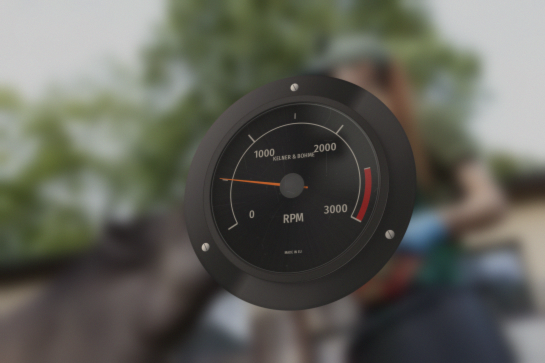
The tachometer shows 500 rpm
